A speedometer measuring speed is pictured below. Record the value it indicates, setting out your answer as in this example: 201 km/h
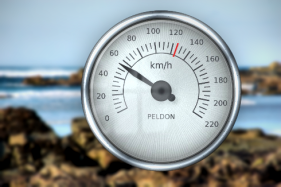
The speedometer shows 55 km/h
